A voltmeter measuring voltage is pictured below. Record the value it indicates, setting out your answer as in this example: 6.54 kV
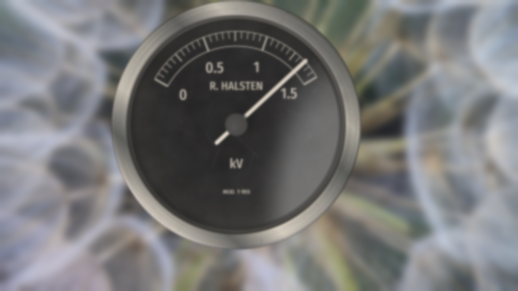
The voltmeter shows 1.35 kV
